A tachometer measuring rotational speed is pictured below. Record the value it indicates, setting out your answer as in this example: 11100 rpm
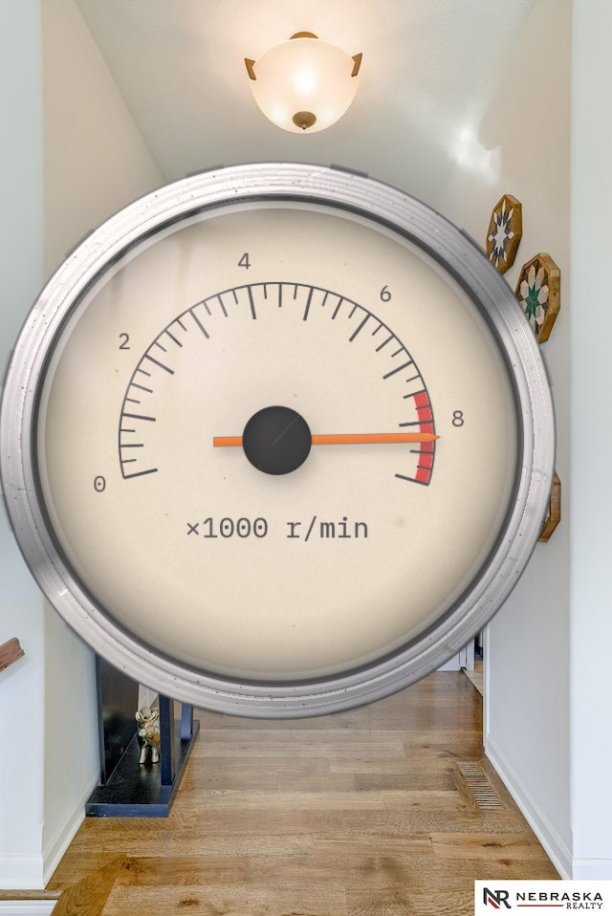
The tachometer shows 8250 rpm
